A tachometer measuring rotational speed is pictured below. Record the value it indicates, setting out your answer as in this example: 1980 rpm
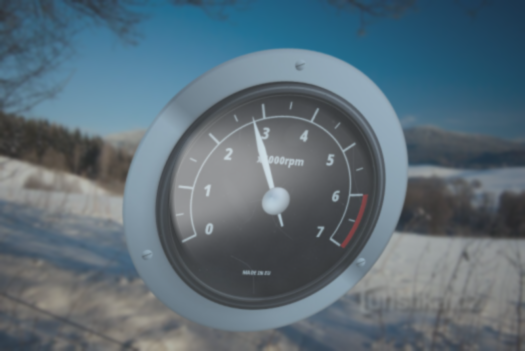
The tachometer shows 2750 rpm
